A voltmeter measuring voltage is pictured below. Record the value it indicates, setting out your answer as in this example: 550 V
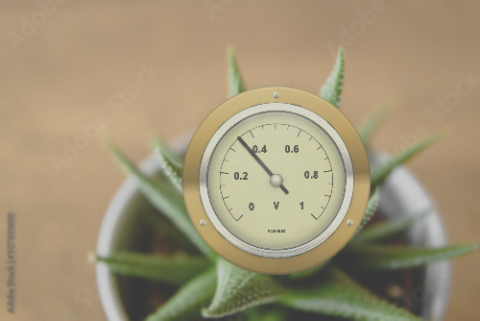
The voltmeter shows 0.35 V
